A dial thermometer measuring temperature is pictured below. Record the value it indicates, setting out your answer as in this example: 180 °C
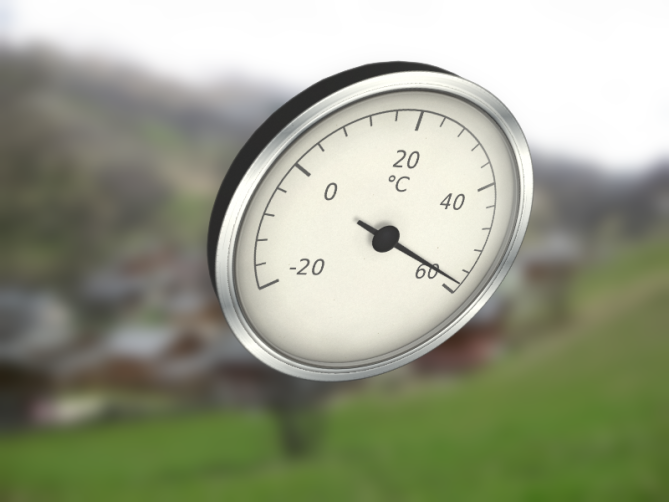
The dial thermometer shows 58 °C
